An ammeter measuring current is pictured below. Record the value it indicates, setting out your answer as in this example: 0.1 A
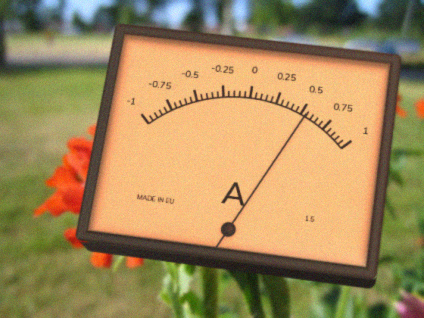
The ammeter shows 0.55 A
